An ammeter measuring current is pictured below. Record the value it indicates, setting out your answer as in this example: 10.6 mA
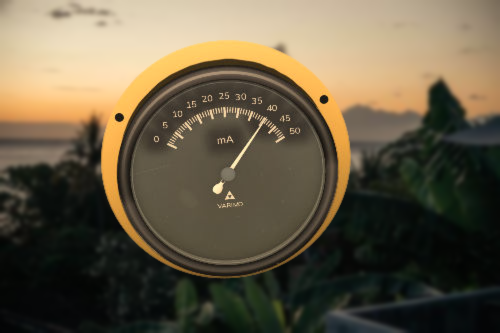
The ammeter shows 40 mA
